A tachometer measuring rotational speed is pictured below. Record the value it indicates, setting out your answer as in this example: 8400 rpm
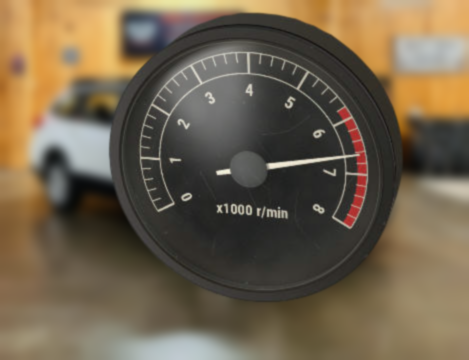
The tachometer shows 6600 rpm
